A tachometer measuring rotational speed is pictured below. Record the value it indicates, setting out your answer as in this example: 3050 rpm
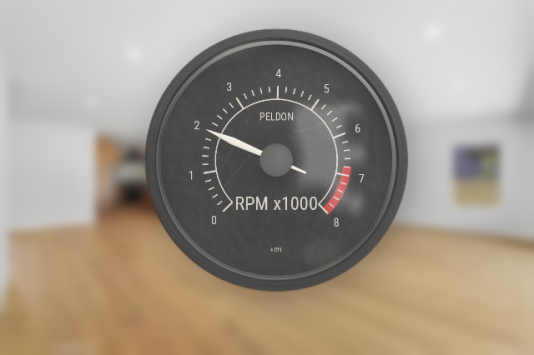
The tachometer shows 2000 rpm
